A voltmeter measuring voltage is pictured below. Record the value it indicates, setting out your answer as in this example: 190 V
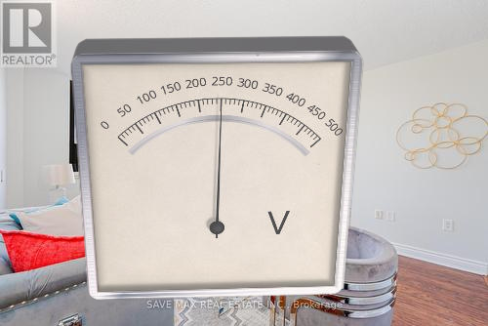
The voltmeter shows 250 V
